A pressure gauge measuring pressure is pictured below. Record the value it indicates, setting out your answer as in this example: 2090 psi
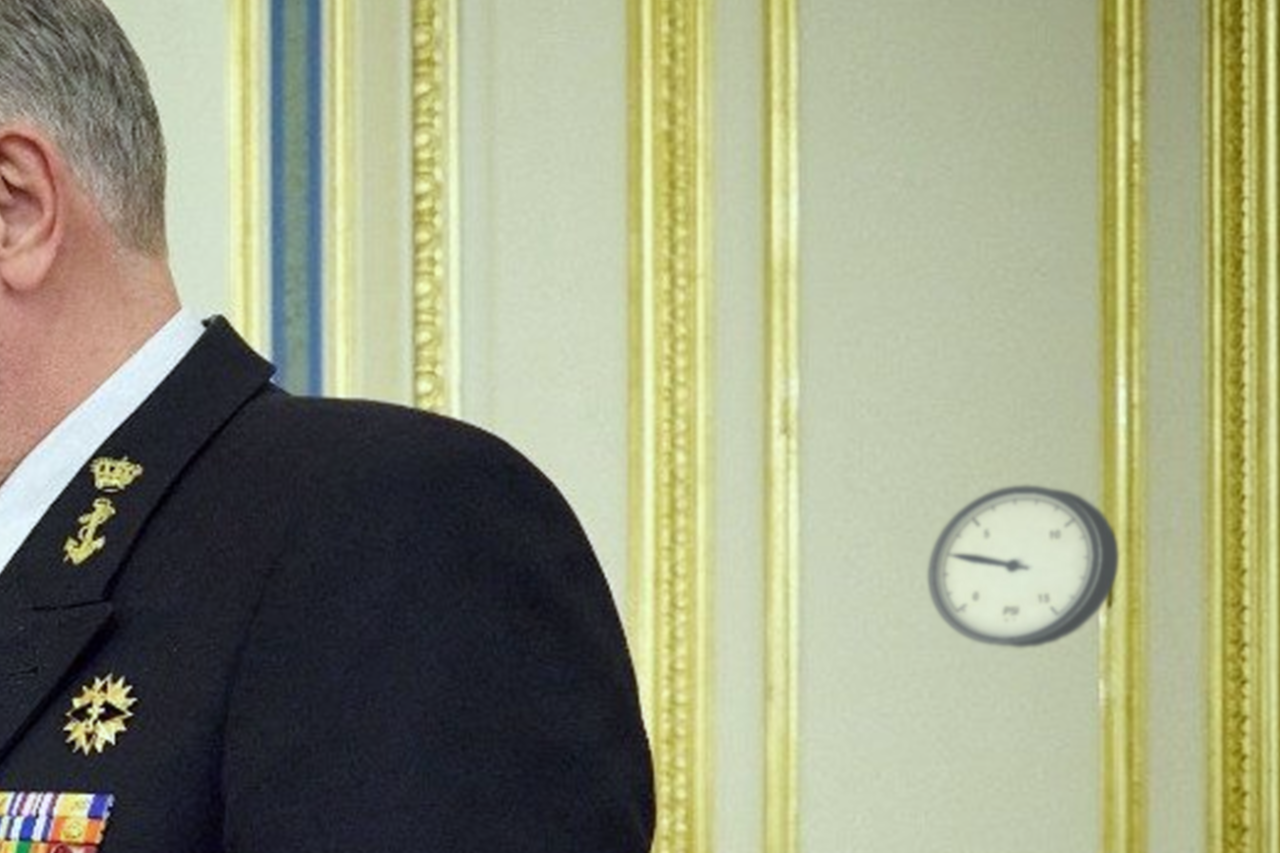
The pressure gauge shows 3 psi
